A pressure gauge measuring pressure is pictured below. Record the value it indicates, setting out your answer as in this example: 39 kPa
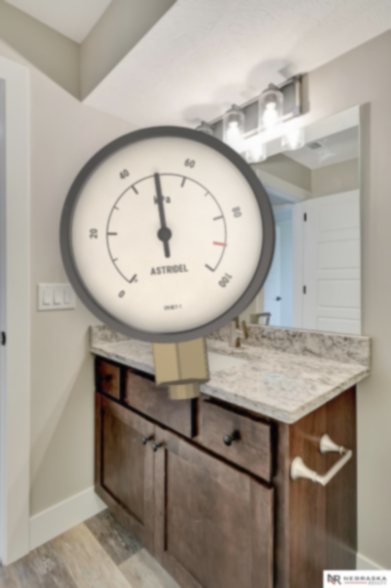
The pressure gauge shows 50 kPa
